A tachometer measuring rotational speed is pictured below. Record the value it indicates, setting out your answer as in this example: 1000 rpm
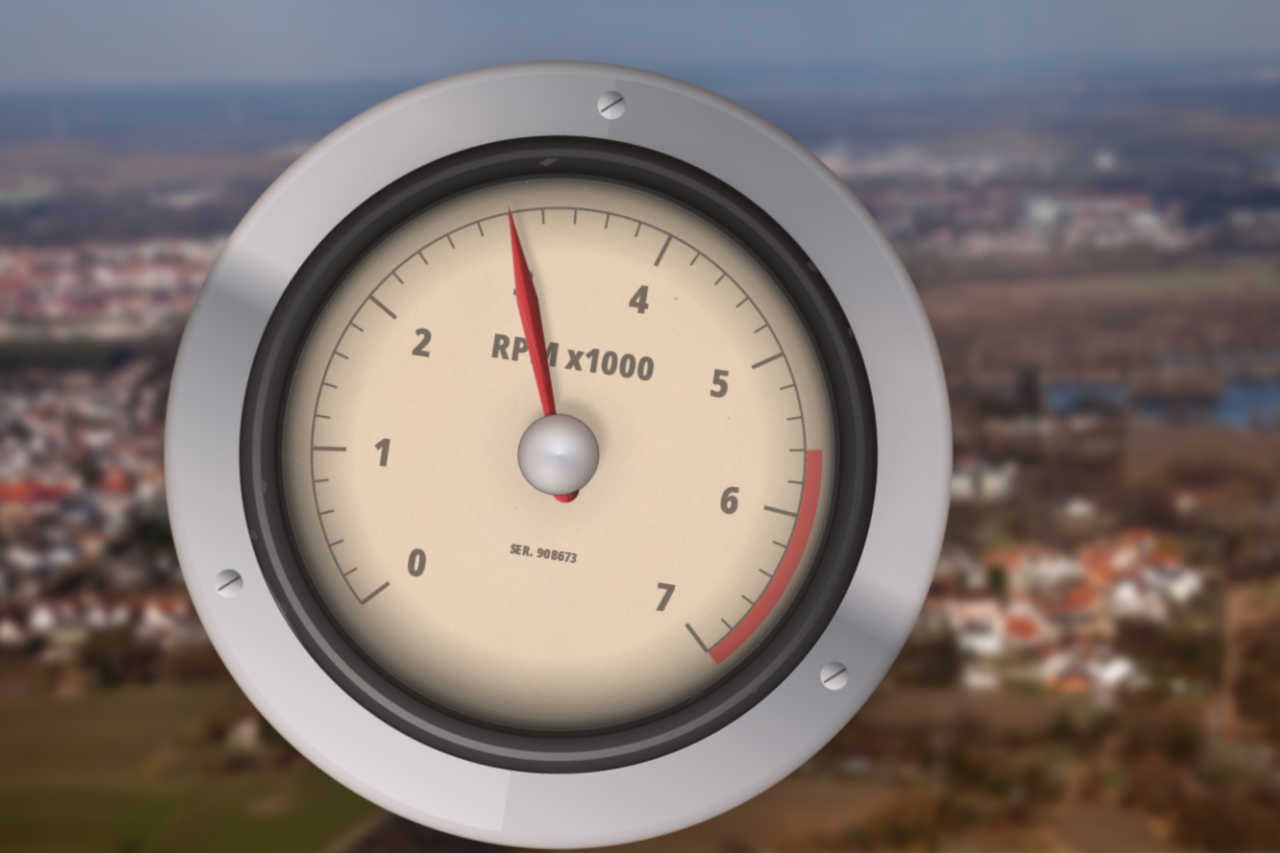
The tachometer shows 3000 rpm
